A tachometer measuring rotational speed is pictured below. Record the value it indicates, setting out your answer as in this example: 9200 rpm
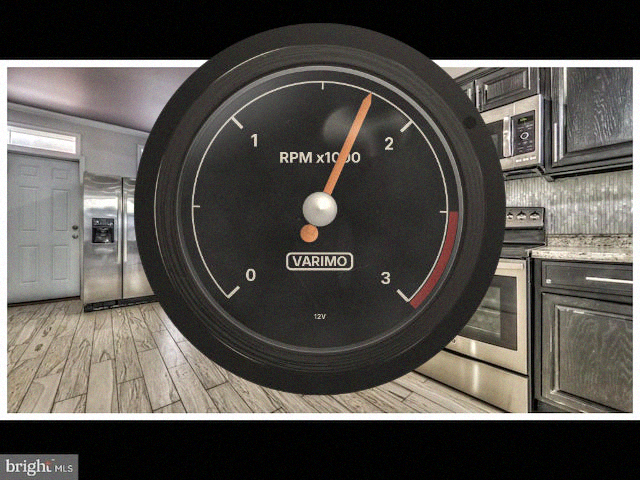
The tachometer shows 1750 rpm
